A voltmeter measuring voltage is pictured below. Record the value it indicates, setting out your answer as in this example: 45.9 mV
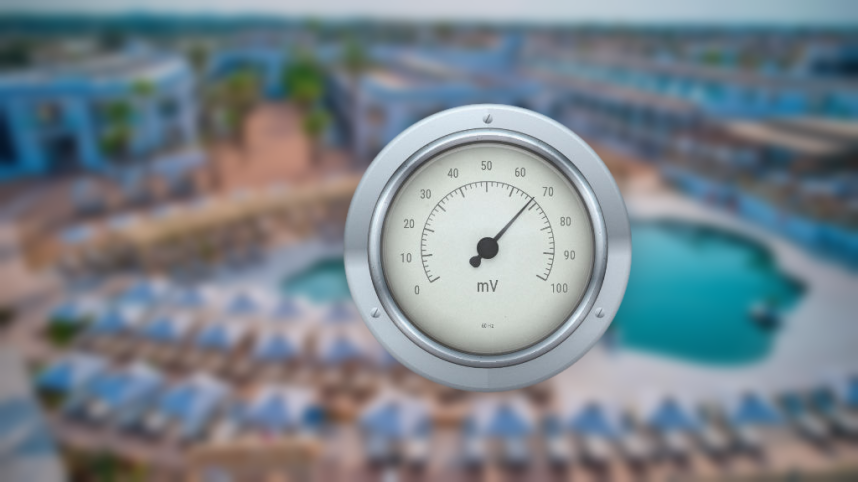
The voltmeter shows 68 mV
